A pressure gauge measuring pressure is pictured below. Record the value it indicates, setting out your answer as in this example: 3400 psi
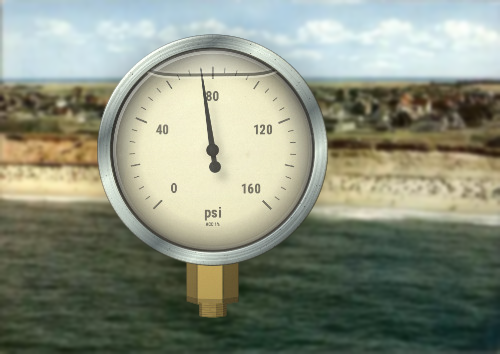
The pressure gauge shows 75 psi
